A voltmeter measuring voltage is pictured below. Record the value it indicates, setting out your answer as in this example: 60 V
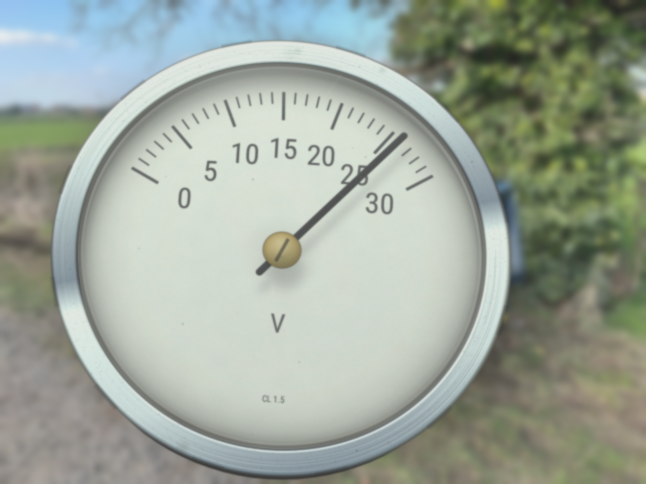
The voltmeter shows 26 V
